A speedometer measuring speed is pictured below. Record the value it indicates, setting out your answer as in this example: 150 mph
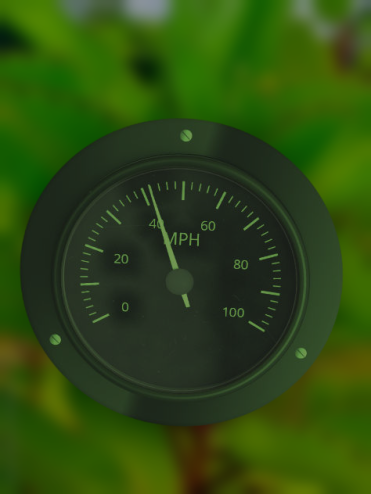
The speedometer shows 42 mph
